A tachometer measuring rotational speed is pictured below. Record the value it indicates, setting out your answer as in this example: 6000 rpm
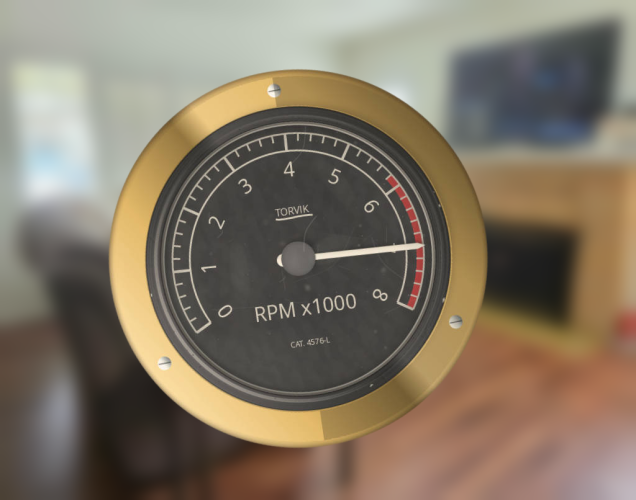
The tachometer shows 7000 rpm
